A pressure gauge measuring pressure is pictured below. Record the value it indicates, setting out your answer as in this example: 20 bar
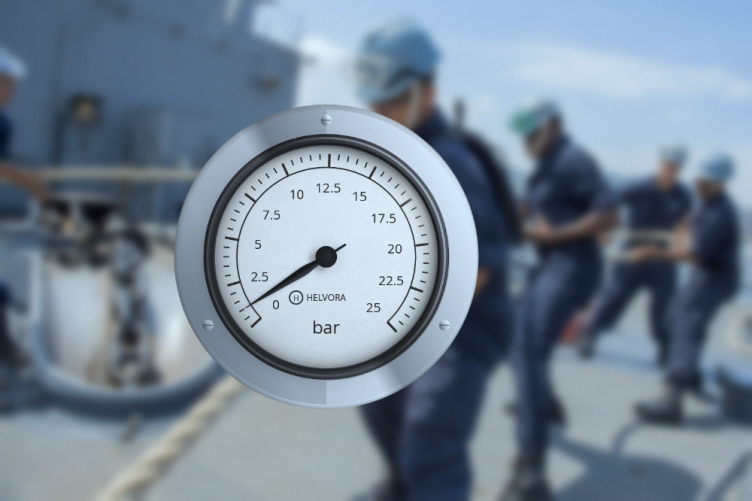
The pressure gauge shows 1 bar
